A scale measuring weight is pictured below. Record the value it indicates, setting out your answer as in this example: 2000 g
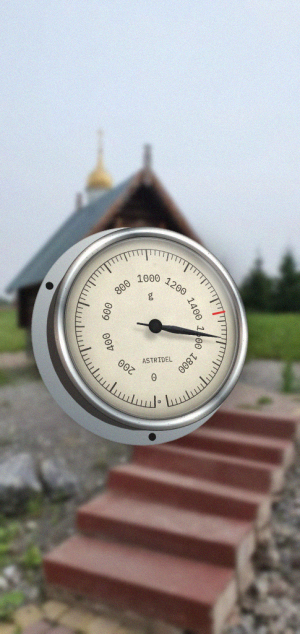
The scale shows 1580 g
